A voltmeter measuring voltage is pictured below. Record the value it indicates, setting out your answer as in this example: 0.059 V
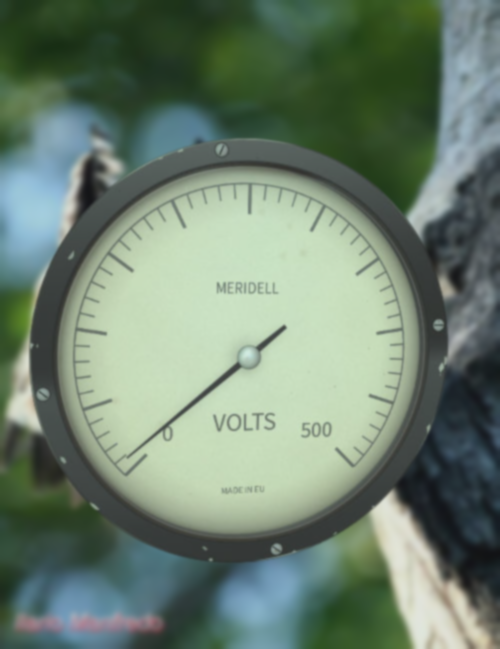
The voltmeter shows 10 V
